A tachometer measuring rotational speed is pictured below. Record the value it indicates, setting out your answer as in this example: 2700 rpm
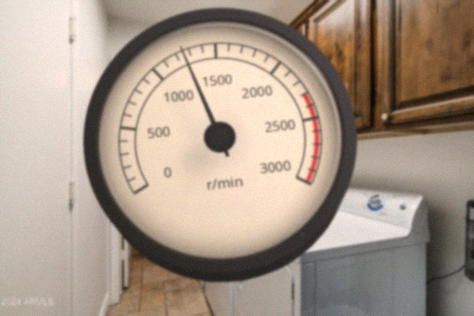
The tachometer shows 1250 rpm
